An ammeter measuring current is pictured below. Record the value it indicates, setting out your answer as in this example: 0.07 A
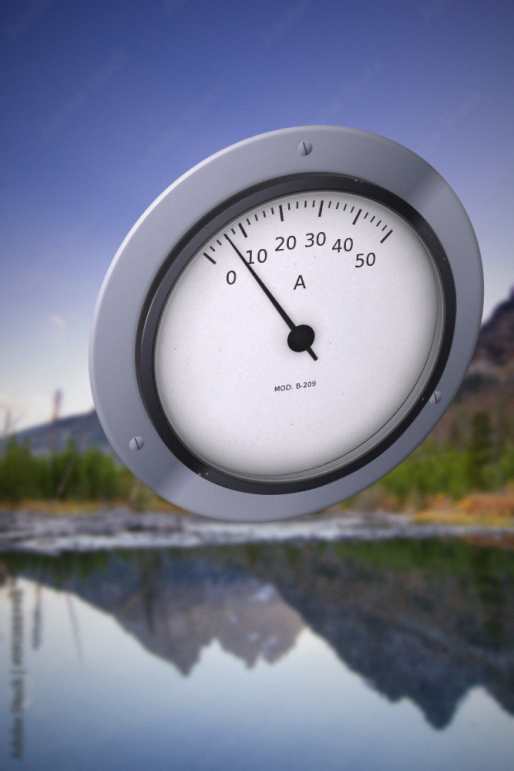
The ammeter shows 6 A
